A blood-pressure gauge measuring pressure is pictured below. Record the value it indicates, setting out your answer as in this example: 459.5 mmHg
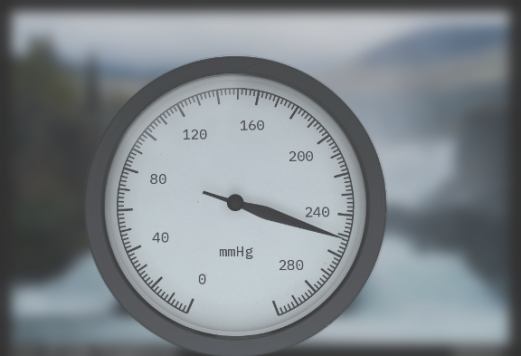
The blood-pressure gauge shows 252 mmHg
